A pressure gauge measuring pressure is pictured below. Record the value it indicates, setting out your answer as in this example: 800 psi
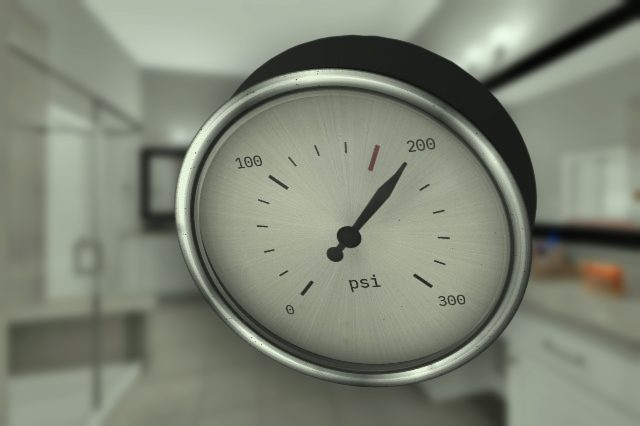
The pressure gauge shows 200 psi
